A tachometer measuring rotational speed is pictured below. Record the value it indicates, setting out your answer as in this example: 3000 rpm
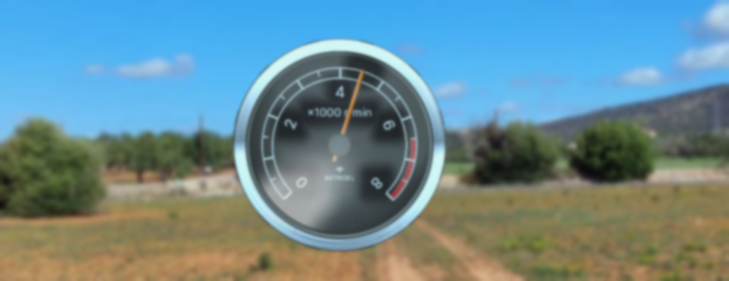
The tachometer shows 4500 rpm
